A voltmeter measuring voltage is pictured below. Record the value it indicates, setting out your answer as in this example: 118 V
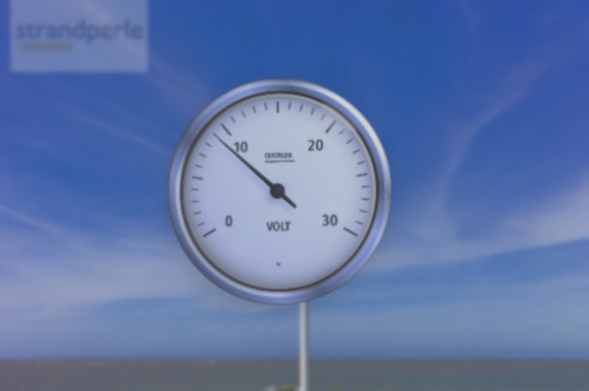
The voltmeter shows 9 V
